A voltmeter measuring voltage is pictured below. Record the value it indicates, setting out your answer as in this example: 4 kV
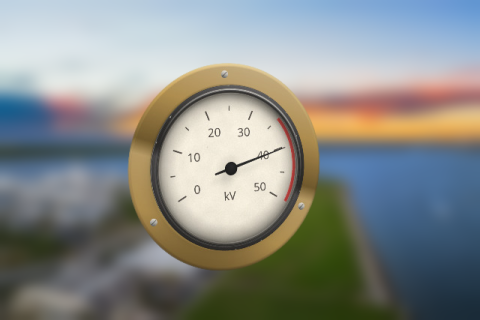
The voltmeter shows 40 kV
